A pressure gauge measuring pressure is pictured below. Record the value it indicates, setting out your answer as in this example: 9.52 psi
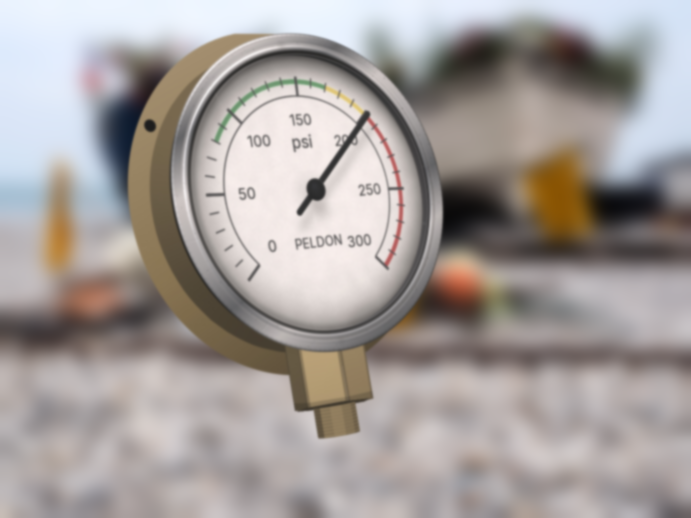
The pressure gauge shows 200 psi
